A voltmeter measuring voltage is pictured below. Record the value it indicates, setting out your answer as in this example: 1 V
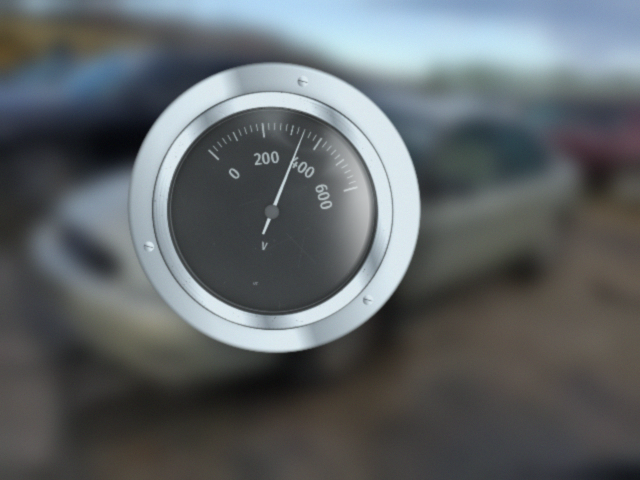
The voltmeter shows 340 V
